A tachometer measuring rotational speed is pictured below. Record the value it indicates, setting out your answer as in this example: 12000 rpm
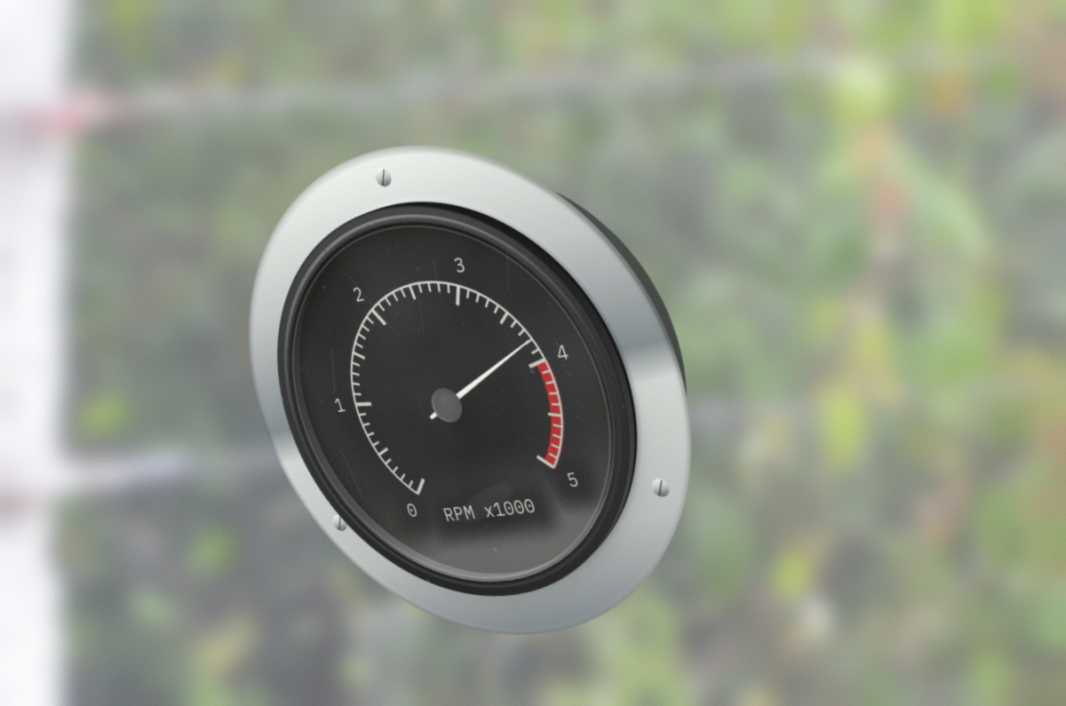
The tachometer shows 3800 rpm
